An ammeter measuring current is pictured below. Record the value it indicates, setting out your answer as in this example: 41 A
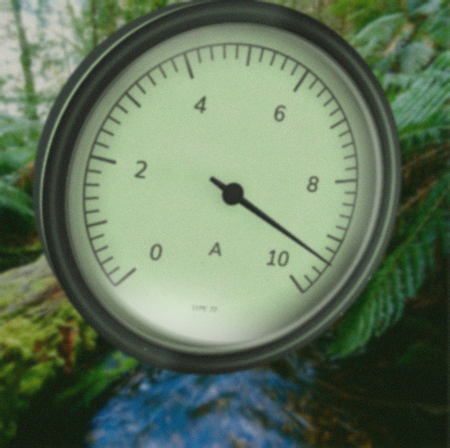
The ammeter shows 9.4 A
